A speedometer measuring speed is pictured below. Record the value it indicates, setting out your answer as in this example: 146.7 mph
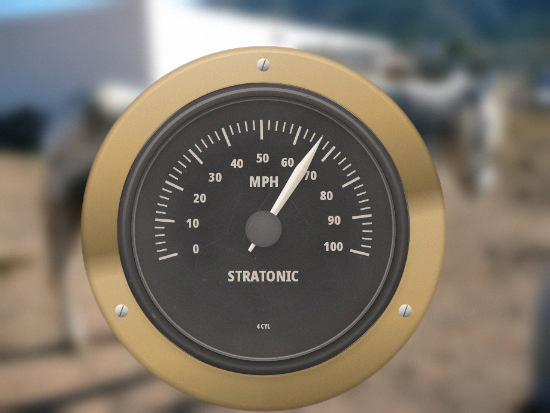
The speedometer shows 66 mph
